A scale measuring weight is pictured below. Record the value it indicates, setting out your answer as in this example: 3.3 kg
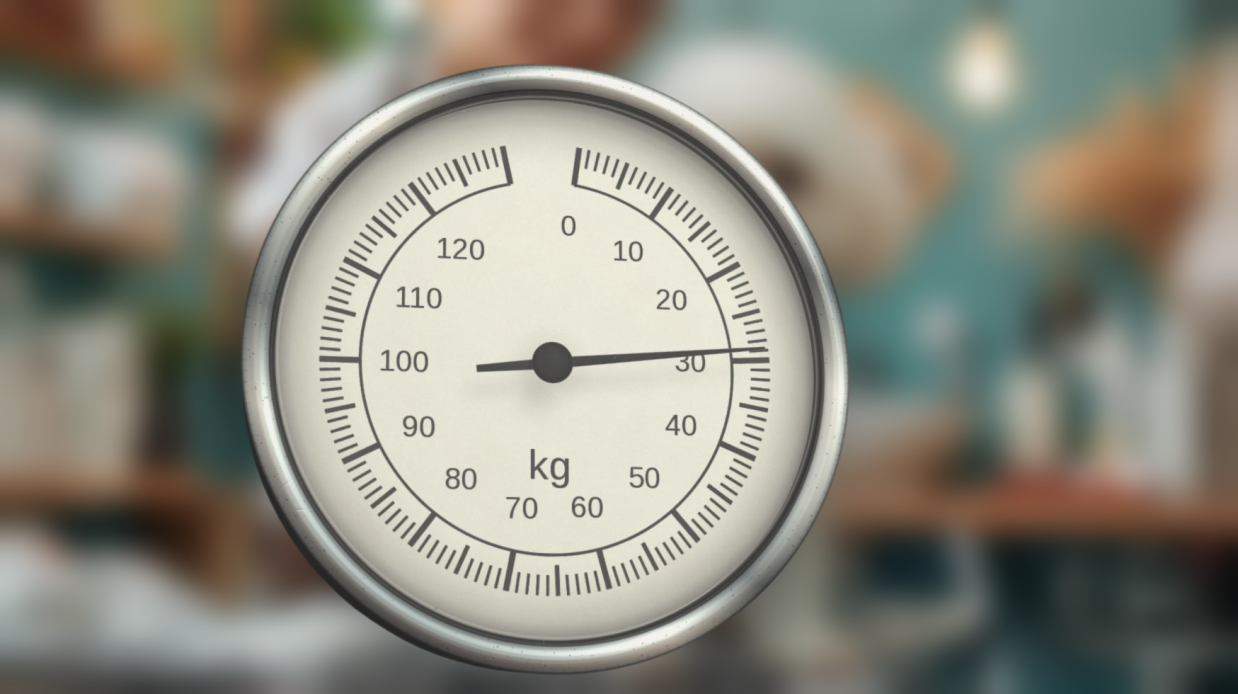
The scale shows 29 kg
